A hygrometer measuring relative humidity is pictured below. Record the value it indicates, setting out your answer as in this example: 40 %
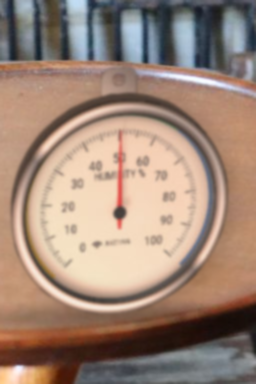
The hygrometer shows 50 %
